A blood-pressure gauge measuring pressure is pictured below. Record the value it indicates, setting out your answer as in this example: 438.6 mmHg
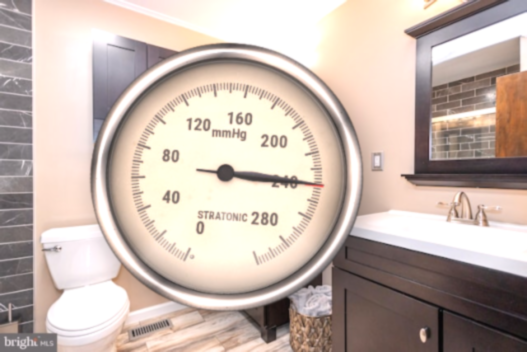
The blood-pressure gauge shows 240 mmHg
